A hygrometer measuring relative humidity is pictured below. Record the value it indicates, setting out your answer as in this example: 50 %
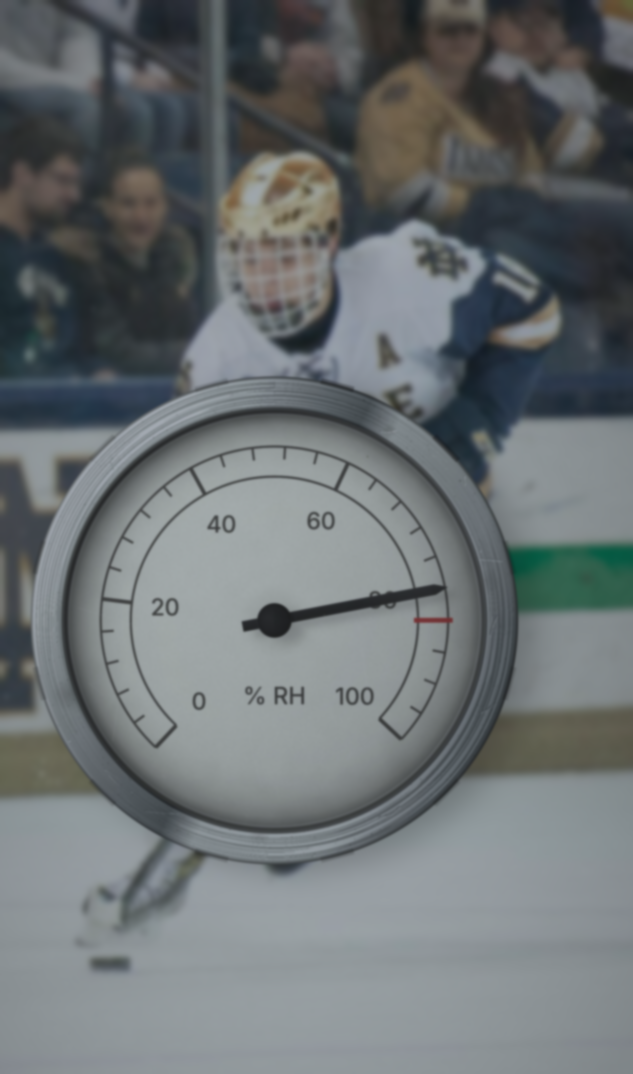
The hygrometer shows 80 %
